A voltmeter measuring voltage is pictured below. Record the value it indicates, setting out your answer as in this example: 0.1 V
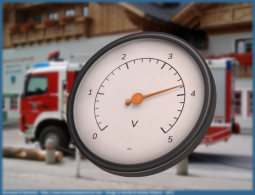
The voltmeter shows 3.8 V
